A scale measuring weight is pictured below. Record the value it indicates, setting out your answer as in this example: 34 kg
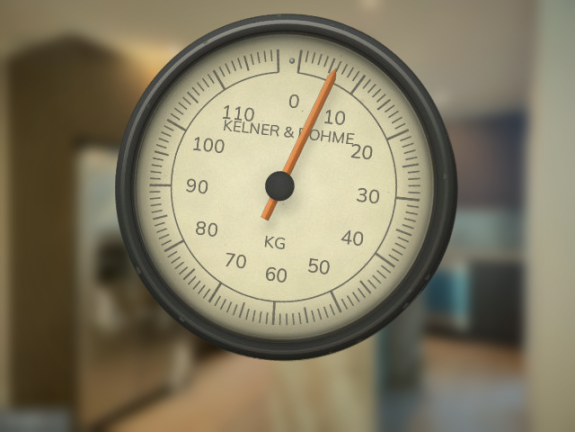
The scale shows 6 kg
